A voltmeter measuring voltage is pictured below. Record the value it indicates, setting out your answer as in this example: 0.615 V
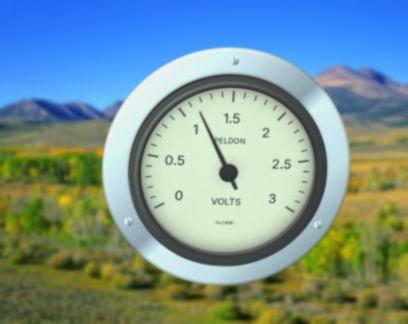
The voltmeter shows 1.15 V
